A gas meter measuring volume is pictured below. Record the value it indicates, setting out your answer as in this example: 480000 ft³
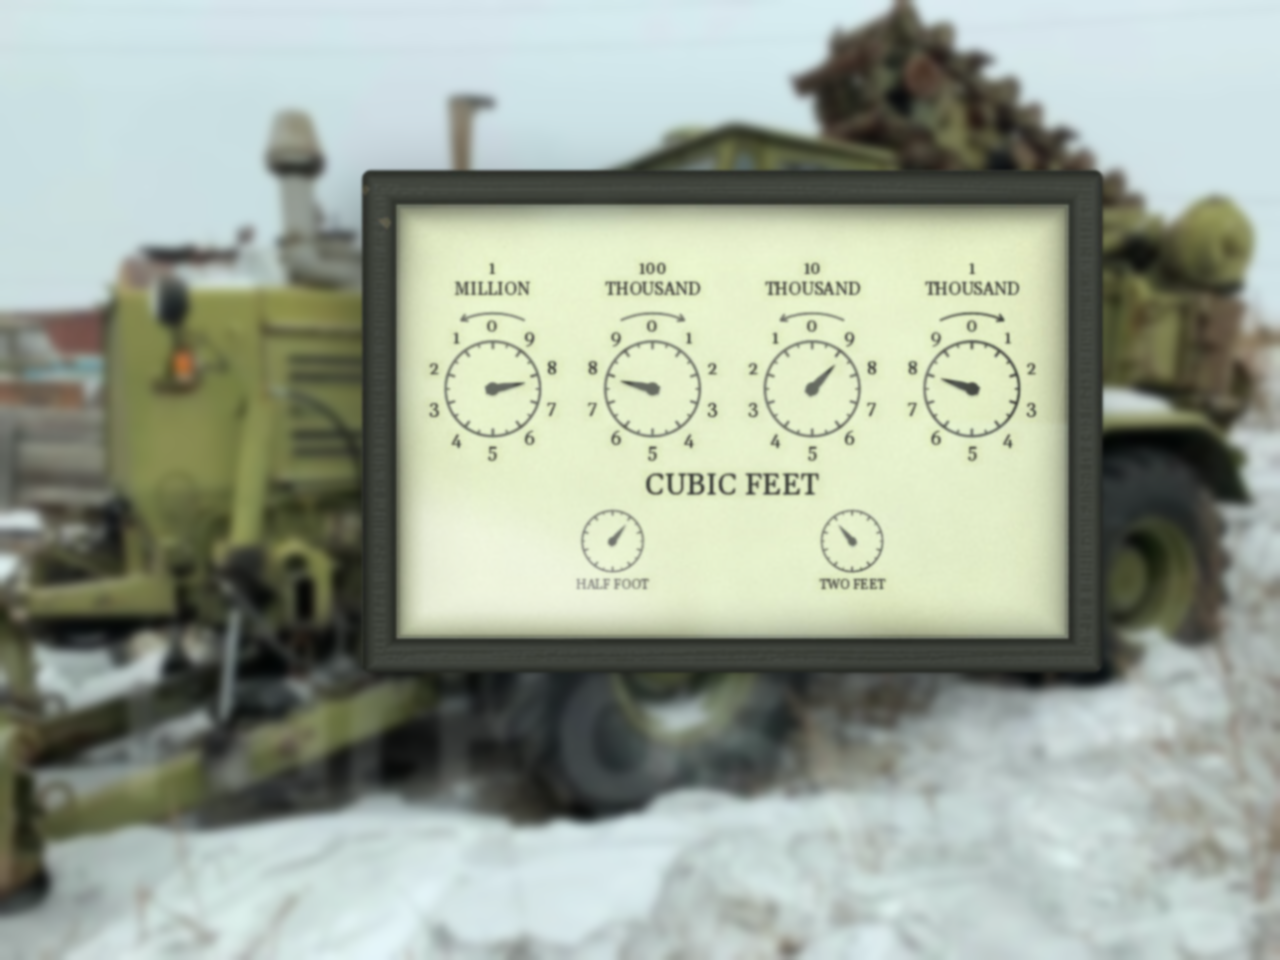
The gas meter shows 778800 ft³
